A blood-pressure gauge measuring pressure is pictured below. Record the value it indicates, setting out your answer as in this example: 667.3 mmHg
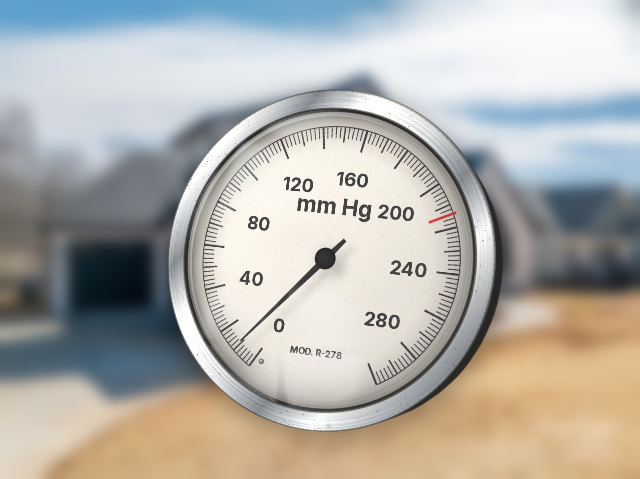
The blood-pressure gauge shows 10 mmHg
